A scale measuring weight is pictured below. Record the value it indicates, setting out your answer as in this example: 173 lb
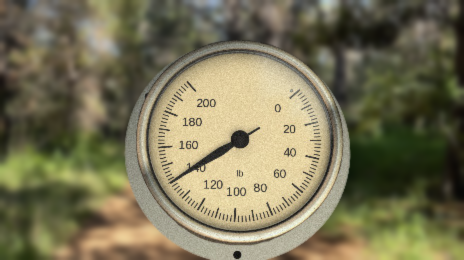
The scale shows 140 lb
